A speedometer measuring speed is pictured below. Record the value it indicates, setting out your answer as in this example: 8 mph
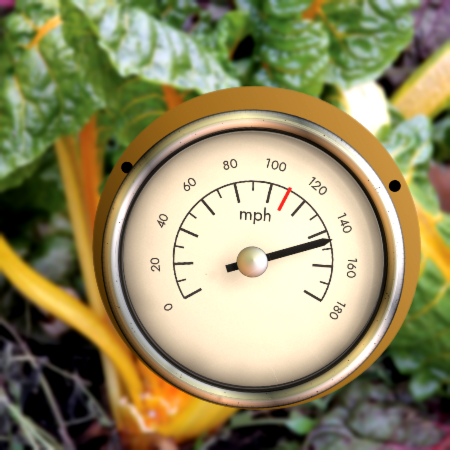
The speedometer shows 145 mph
